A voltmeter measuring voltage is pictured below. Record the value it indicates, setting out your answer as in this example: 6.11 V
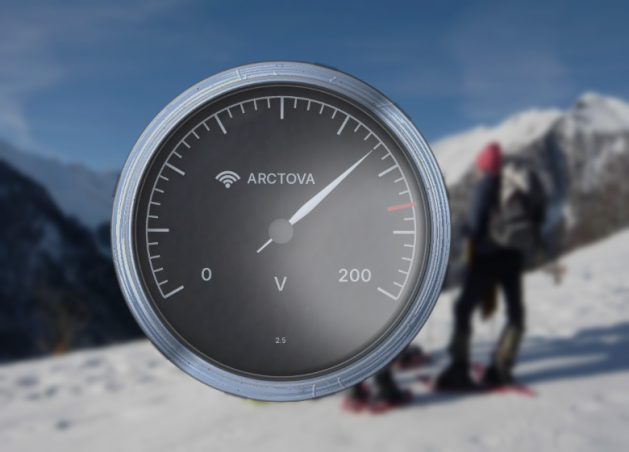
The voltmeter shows 140 V
